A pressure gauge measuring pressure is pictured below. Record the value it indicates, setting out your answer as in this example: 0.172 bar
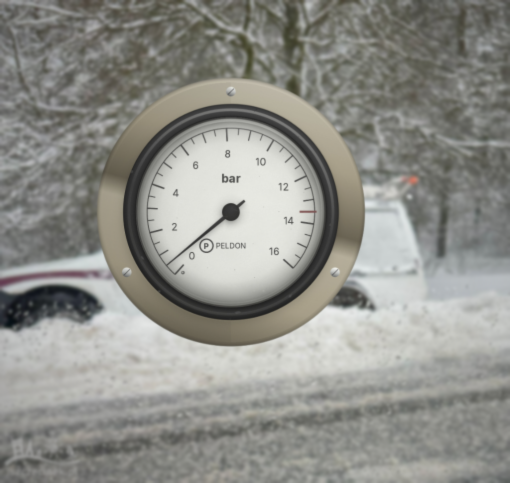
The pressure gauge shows 0.5 bar
